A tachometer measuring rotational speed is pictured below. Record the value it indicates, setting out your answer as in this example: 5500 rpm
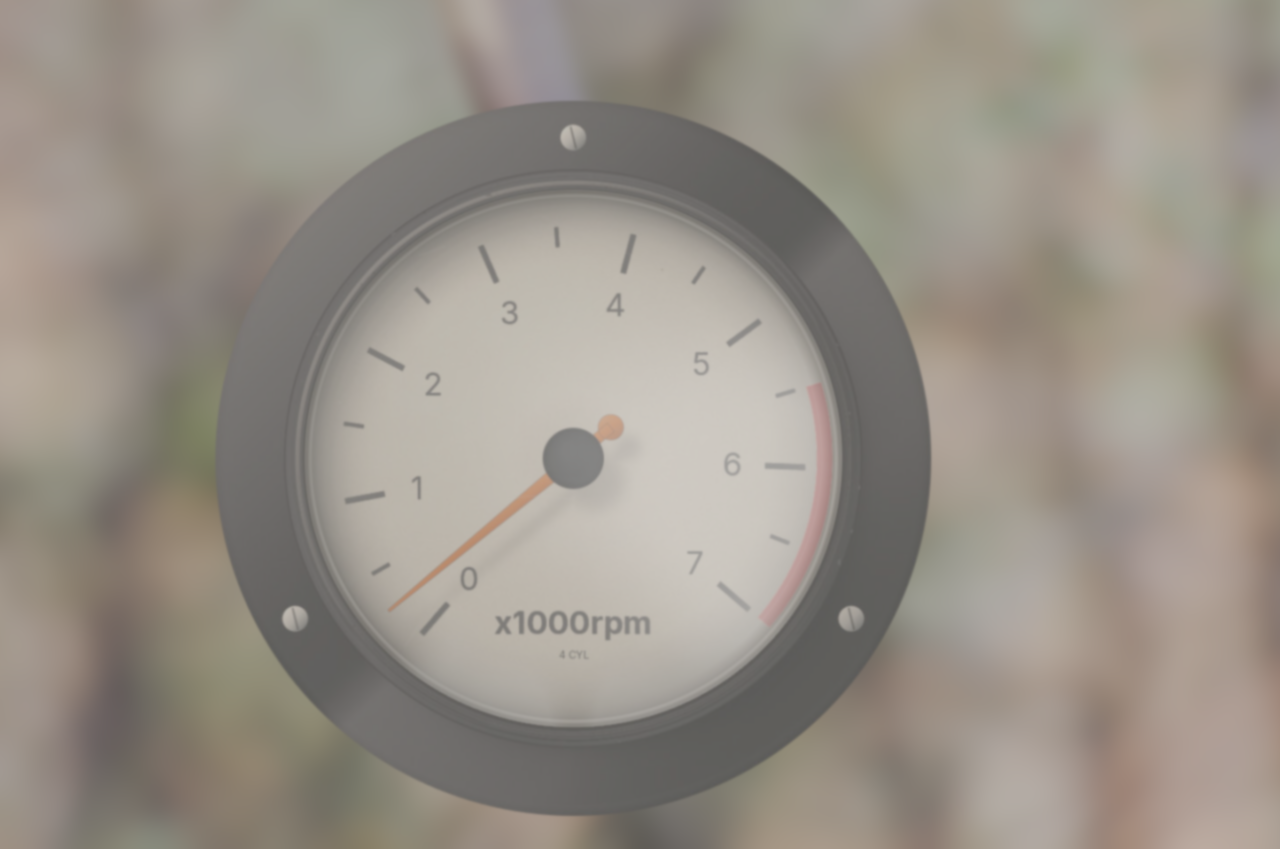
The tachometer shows 250 rpm
